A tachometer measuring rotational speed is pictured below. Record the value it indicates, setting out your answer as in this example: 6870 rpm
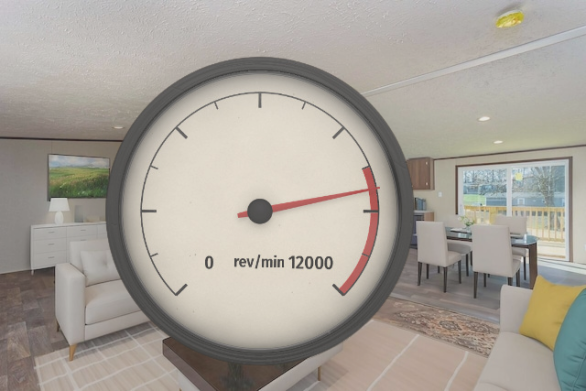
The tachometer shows 9500 rpm
